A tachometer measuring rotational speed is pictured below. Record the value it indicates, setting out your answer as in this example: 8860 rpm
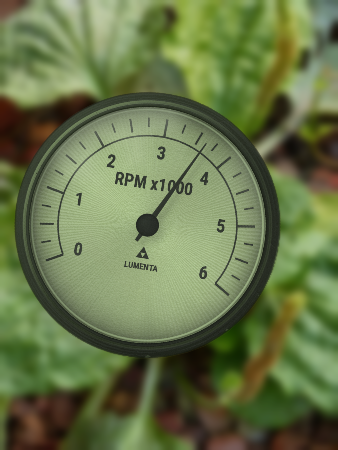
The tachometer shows 3625 rpm
